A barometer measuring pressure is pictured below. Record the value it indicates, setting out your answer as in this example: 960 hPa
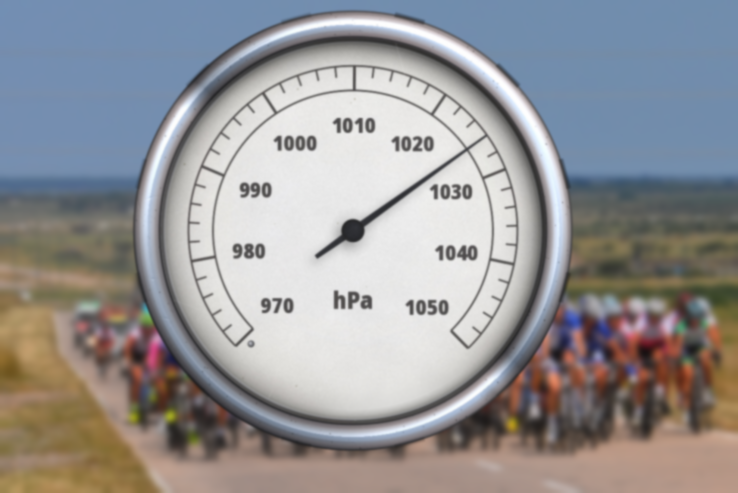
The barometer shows 1026 hPa
